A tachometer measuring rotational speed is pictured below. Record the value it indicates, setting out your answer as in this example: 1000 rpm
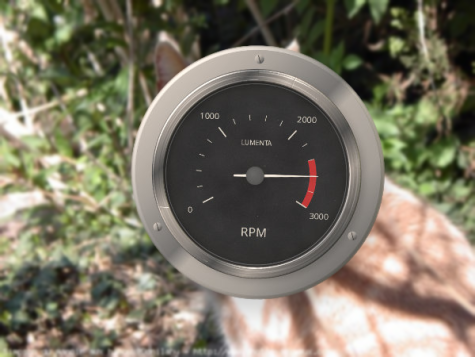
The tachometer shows 2600 rpm
